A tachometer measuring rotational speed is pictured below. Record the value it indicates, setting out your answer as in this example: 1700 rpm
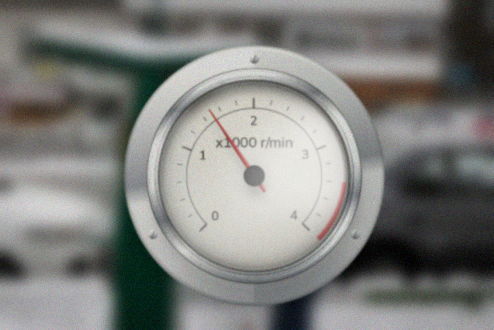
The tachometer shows 1500 rpm
